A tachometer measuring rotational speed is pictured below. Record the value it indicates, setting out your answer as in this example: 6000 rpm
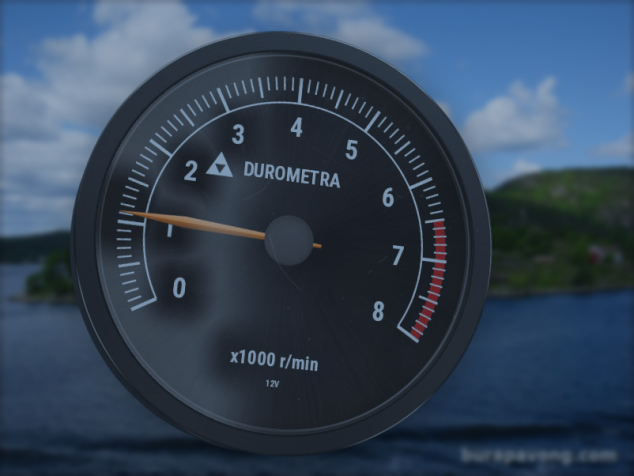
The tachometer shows 1100 rpm
